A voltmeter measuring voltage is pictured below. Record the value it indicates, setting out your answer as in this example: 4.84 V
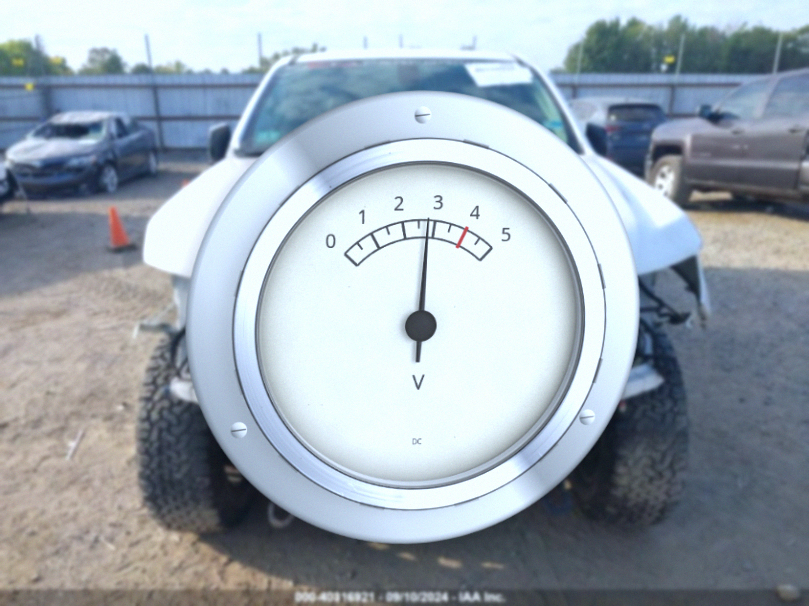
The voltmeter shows 2.75 V
